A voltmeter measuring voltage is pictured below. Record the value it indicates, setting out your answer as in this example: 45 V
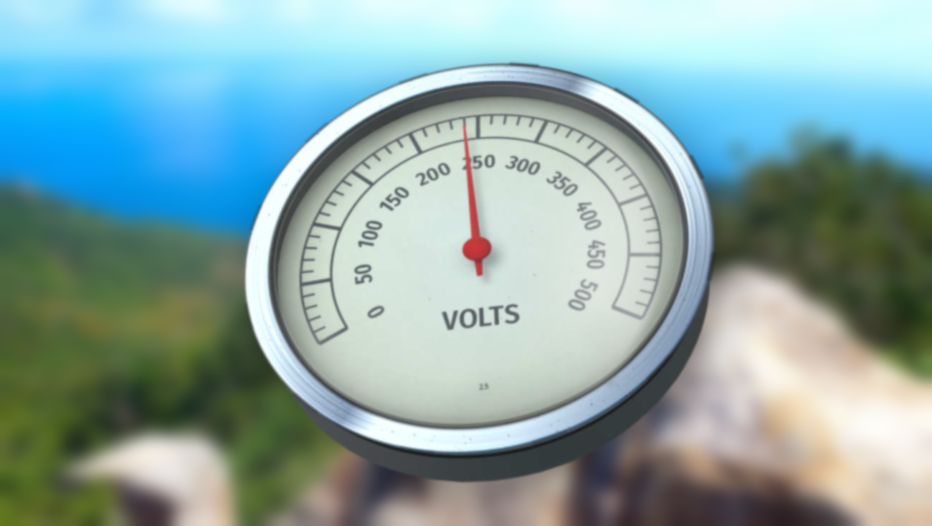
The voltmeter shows 240 V
